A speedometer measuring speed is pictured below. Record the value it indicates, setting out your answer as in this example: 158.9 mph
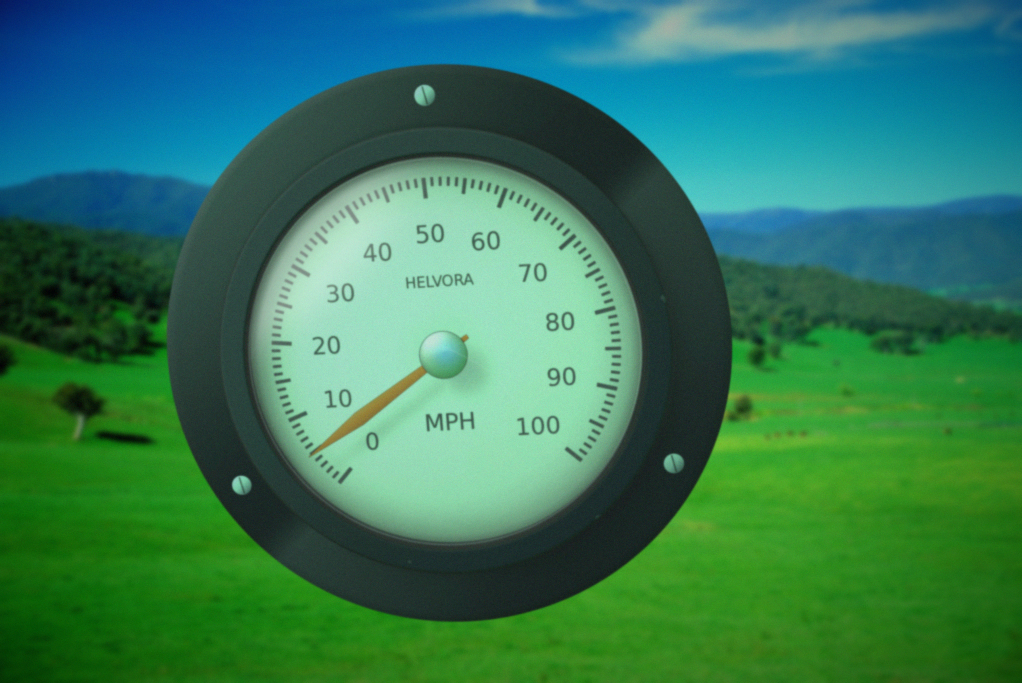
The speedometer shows 5 mph
